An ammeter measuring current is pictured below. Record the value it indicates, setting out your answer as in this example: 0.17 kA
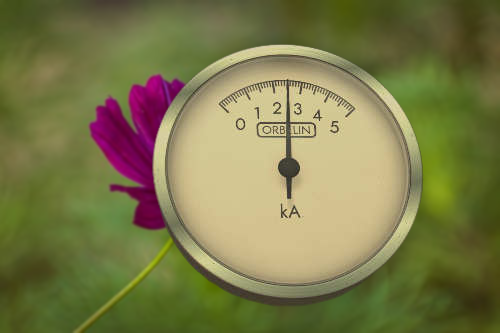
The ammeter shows 2.5 kA
